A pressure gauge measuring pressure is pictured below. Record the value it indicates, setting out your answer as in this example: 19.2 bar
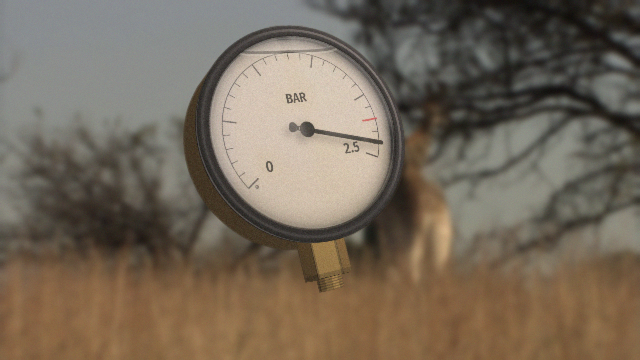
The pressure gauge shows 2.4 bar
